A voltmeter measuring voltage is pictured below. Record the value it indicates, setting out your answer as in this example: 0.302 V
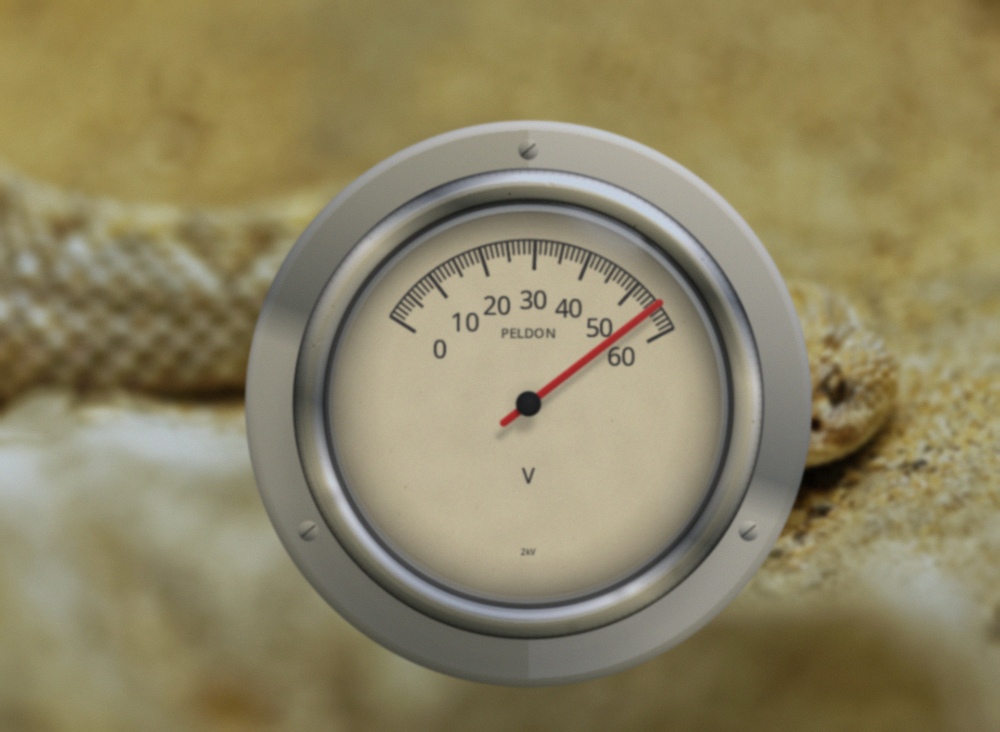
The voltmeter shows 55 V
